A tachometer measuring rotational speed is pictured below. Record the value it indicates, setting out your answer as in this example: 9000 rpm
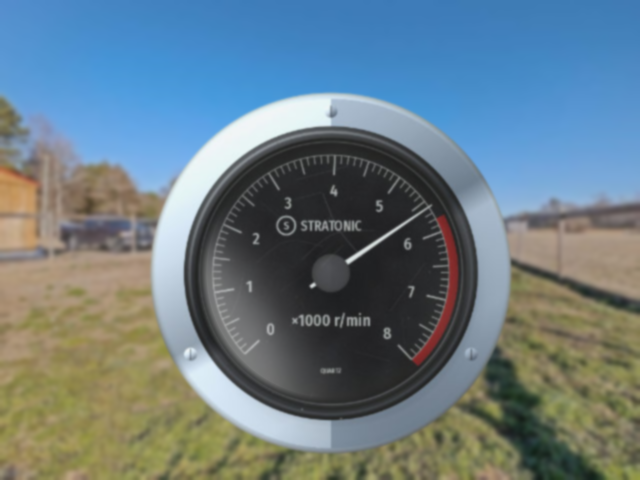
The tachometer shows 5600 rpm
